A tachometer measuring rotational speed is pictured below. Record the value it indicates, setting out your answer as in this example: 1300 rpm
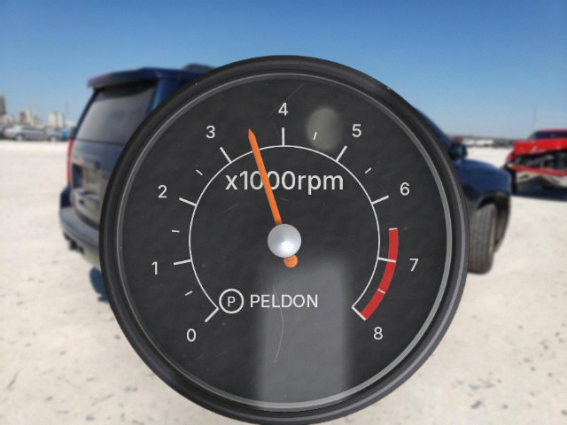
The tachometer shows 3500 rpm
